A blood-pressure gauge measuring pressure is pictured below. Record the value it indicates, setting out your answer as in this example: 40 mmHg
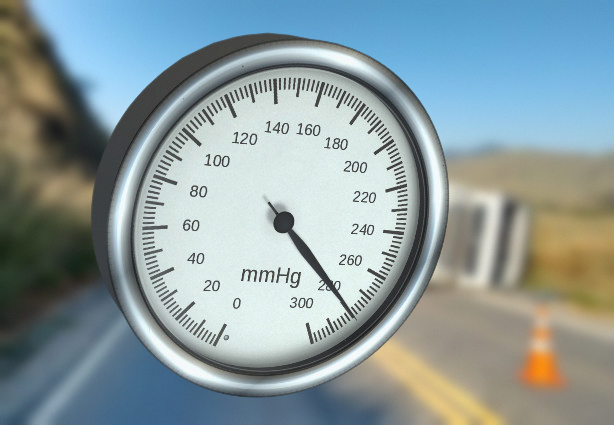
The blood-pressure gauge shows 280 mmHg
